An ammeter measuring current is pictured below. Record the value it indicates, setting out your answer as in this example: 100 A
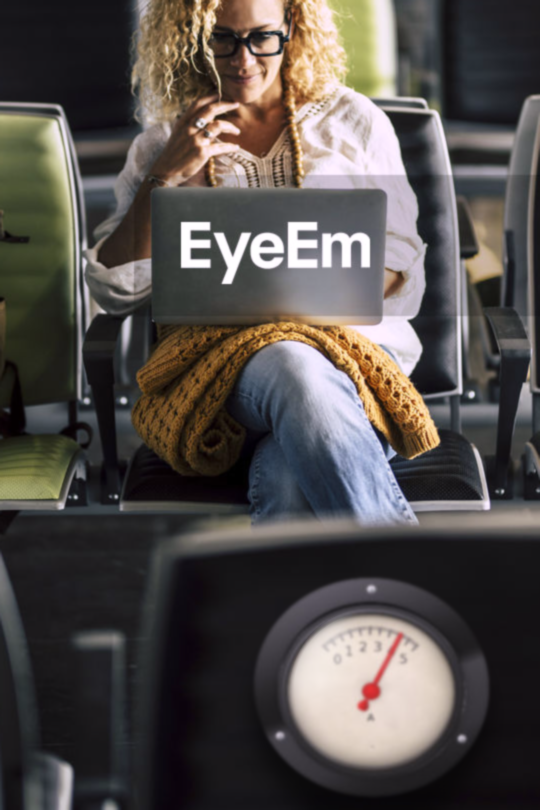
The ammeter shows 4 A
